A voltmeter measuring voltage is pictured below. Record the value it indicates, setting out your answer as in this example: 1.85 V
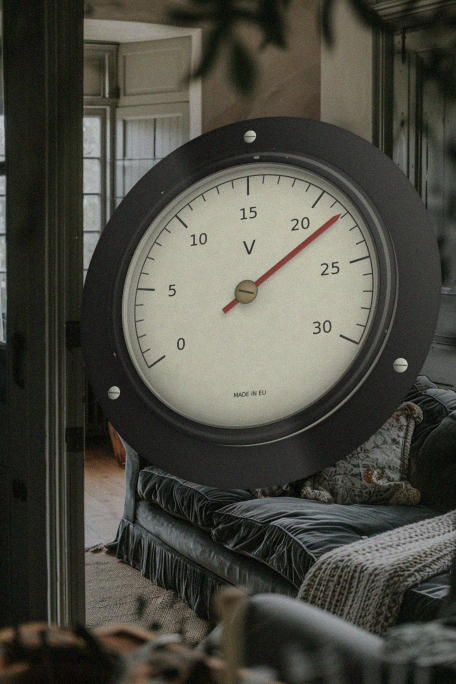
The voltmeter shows 22 V
